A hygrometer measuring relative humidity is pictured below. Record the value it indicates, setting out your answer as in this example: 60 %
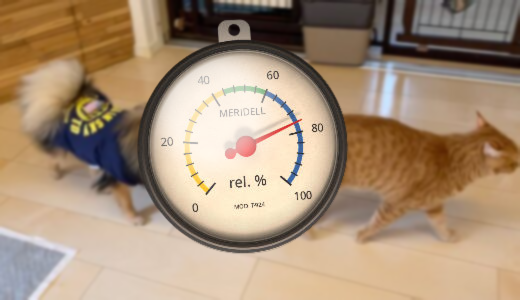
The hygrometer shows 76 %
